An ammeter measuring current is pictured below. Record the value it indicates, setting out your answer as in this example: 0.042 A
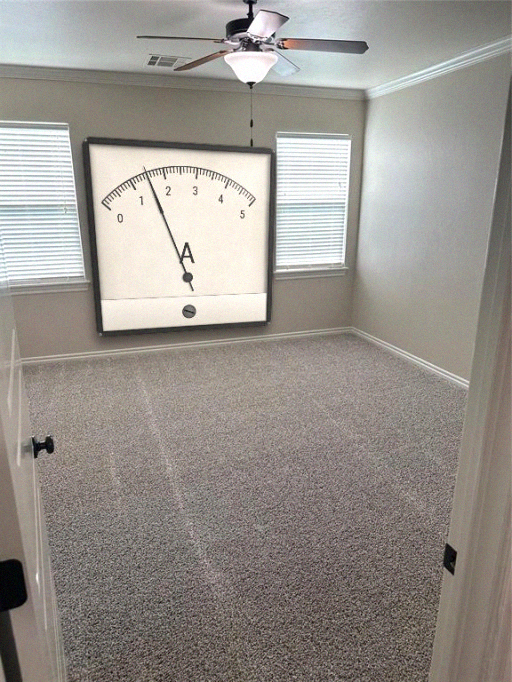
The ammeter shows 1.5 A
